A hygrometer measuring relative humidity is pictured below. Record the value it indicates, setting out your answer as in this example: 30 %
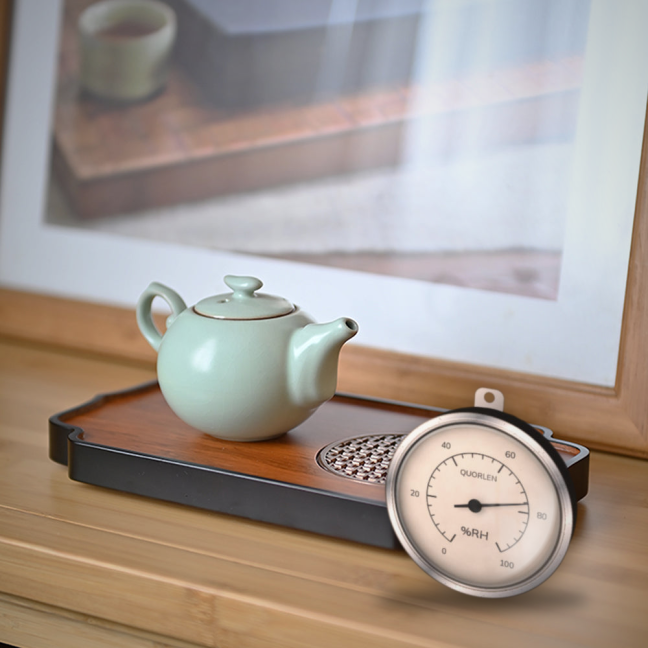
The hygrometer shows 76 %
